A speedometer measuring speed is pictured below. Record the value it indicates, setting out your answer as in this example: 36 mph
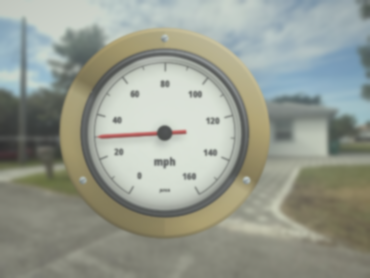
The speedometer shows 30 mph
